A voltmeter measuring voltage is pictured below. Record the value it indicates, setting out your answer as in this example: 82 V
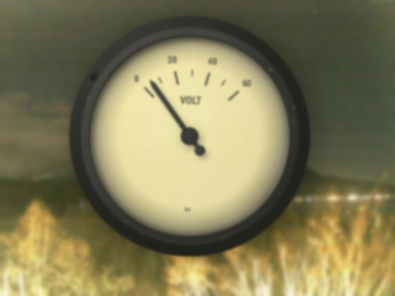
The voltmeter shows 5 V
